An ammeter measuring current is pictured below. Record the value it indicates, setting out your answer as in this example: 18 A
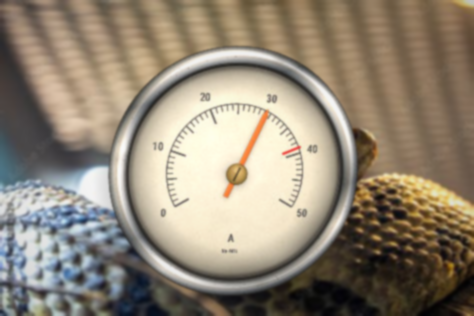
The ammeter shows 30 A
